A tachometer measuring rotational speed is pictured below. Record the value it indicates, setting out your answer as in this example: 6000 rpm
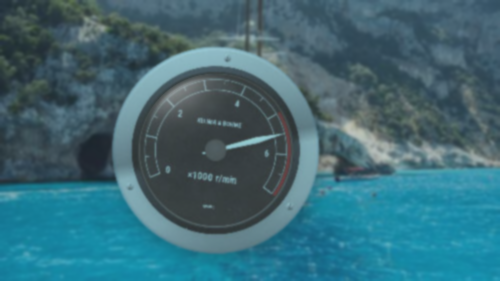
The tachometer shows 5500 rpm
